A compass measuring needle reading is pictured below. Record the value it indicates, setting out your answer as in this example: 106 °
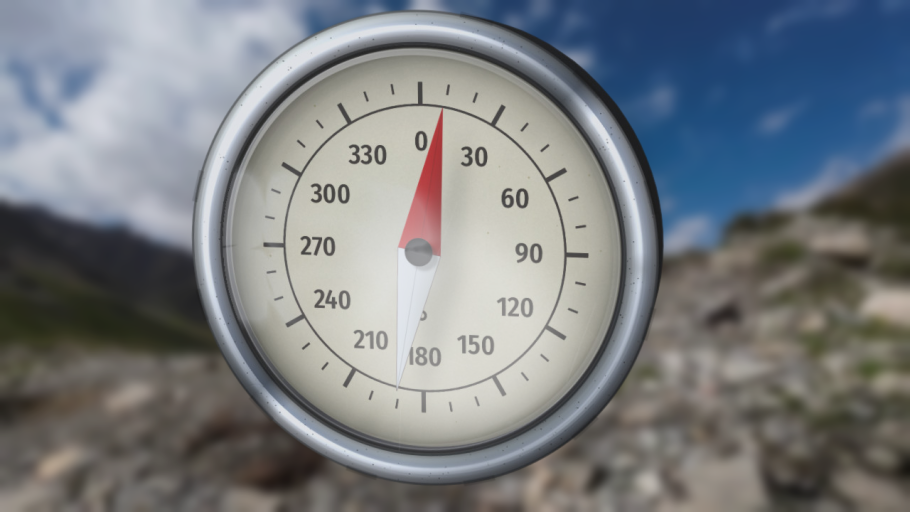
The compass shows 10 °
